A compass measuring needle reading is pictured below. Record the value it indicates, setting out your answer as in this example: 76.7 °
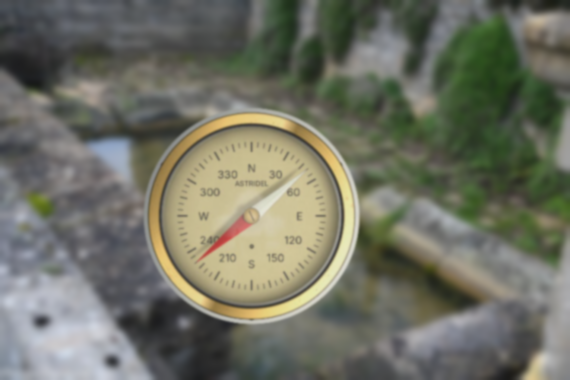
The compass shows 230 °
